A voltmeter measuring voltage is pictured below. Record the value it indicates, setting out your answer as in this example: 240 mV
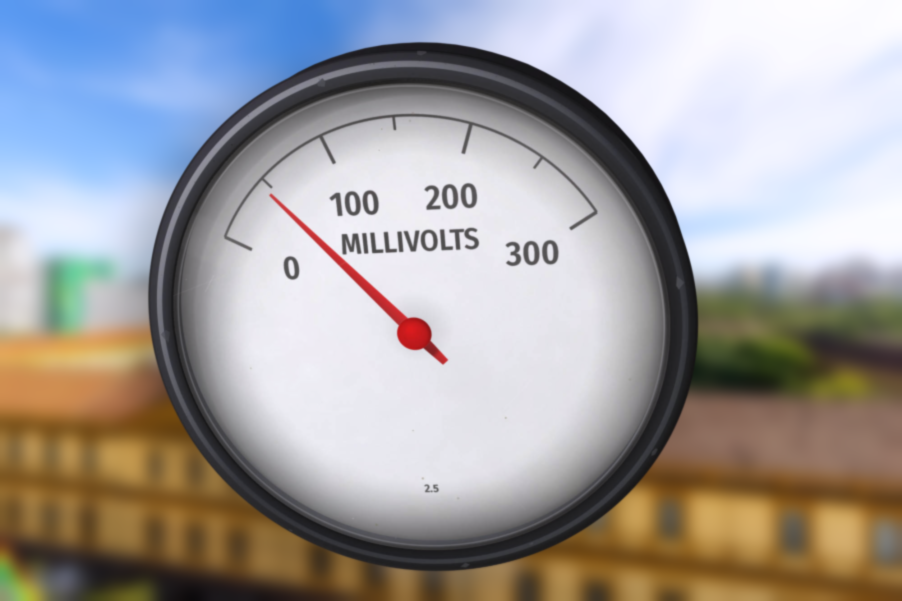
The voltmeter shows 50 mV
